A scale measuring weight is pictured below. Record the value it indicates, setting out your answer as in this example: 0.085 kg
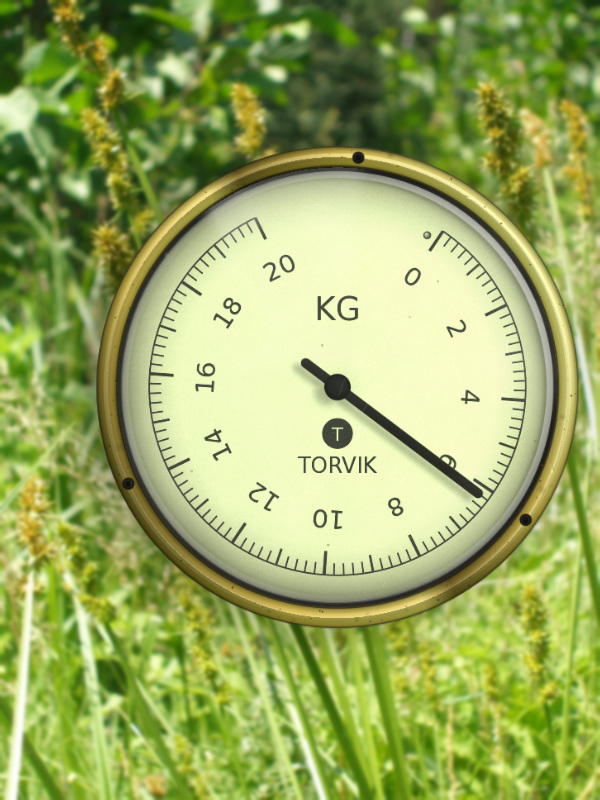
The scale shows 6.2 kg
